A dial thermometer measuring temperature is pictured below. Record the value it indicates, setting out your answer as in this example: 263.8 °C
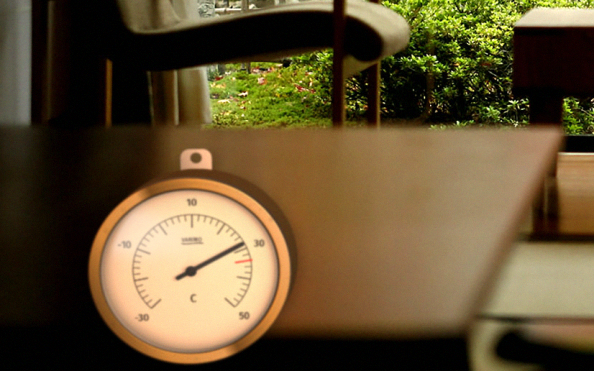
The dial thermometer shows 28 °C
